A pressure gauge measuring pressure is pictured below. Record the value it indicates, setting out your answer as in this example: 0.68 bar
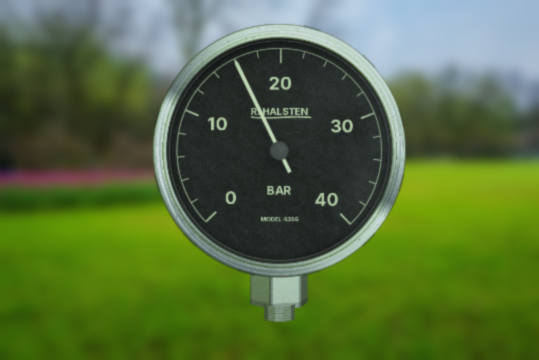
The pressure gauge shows 16 bar
